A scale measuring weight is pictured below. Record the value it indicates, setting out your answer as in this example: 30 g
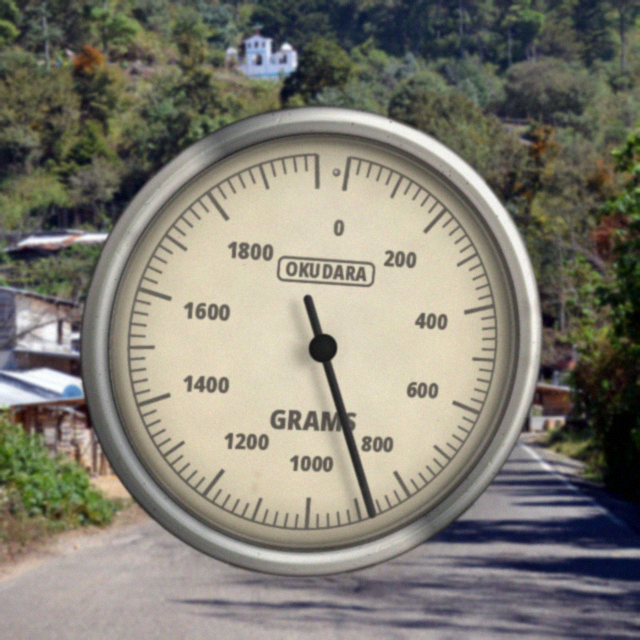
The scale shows 880 g
